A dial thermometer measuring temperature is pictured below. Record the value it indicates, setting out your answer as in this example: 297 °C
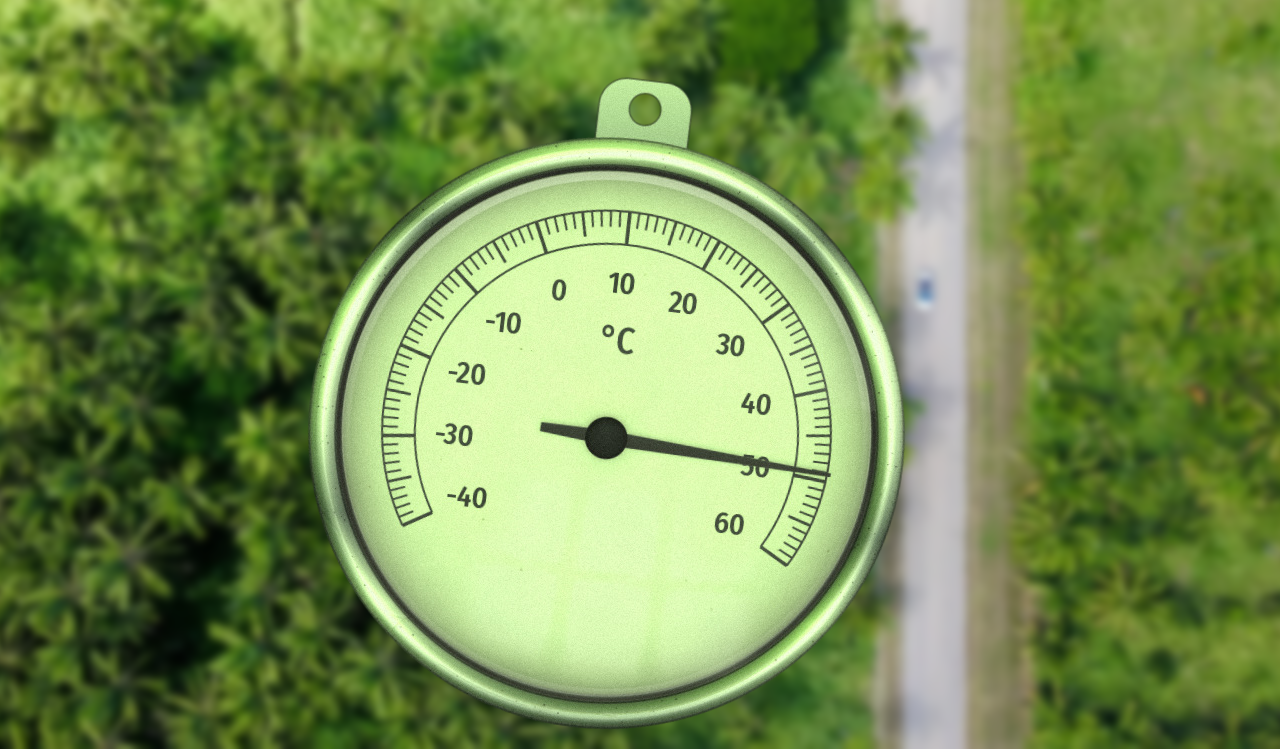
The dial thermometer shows 49 °C
